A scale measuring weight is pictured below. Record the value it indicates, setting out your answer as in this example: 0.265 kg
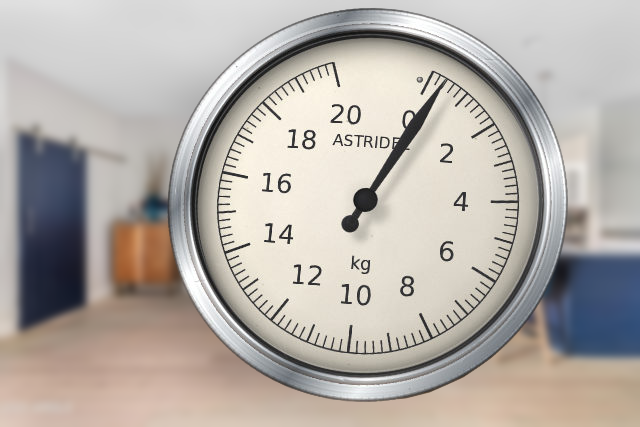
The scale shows 0.4 kg
